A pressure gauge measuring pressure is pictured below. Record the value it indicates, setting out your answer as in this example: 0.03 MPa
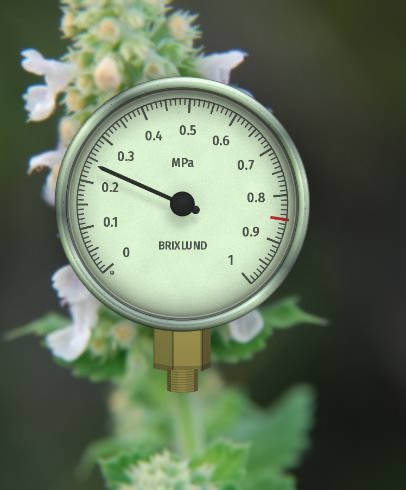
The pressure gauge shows 0.24 MPa
